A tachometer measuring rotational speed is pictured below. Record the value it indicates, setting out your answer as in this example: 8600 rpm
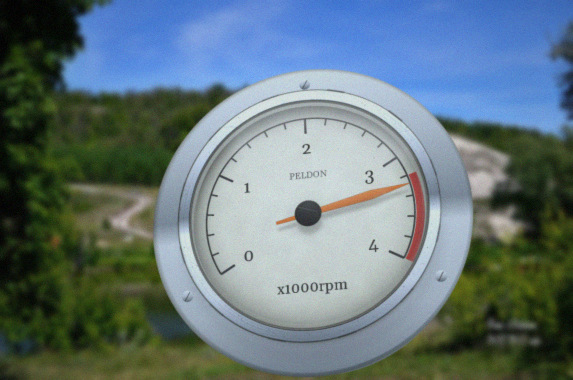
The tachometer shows 3300 rpm
